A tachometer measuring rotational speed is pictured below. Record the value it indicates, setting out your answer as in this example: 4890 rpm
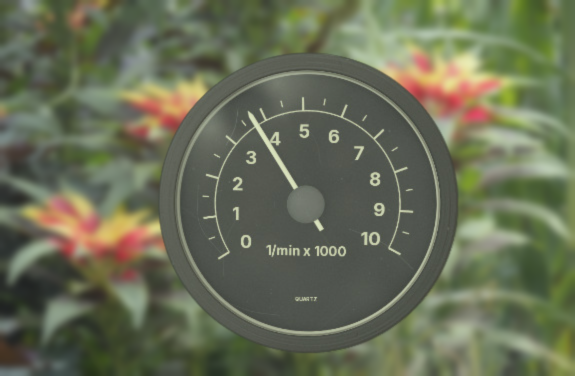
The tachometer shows 3750 rpm
